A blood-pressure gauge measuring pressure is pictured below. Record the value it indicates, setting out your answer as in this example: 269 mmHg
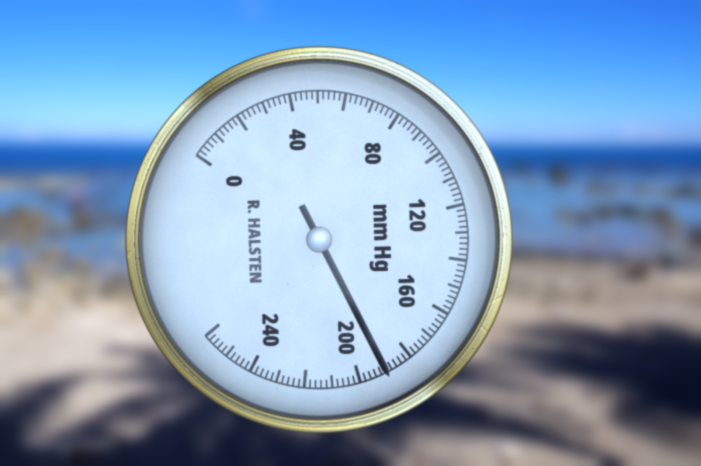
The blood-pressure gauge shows 190 mmHg
